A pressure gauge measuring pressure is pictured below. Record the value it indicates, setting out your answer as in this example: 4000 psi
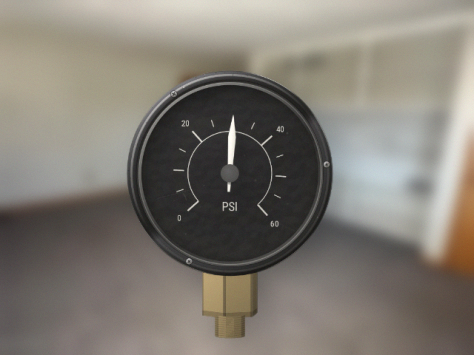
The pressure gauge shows 30 psi
